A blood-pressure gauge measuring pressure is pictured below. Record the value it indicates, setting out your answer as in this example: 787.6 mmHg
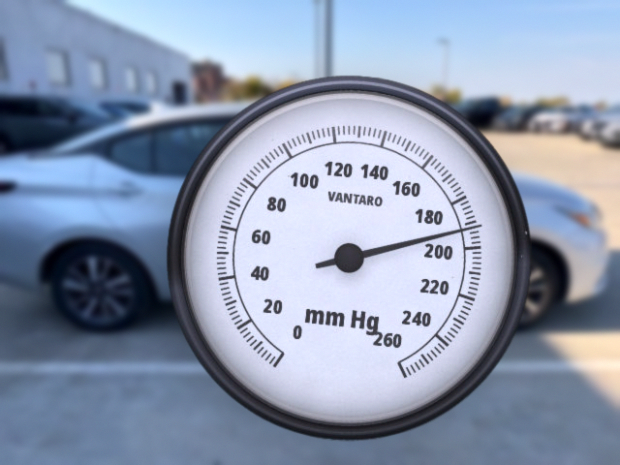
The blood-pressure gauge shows 192 mmHg
